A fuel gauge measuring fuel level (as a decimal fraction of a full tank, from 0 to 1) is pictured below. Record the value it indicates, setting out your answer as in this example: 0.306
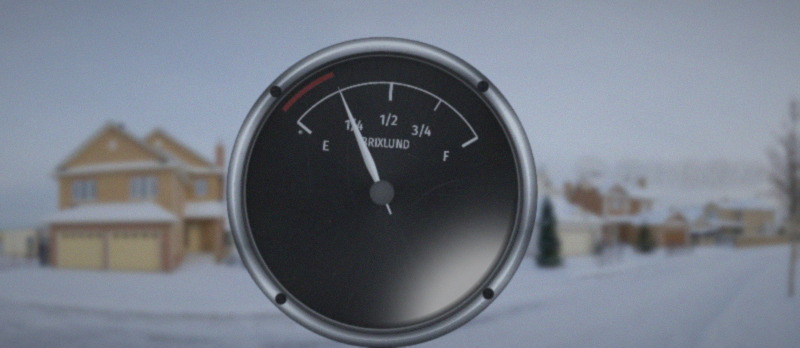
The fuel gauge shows 0.25
